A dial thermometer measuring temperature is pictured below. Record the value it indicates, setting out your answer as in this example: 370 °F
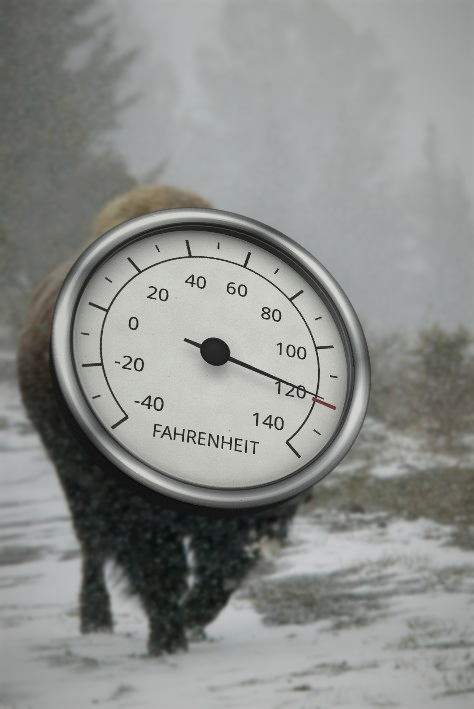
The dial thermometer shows 120 °F
